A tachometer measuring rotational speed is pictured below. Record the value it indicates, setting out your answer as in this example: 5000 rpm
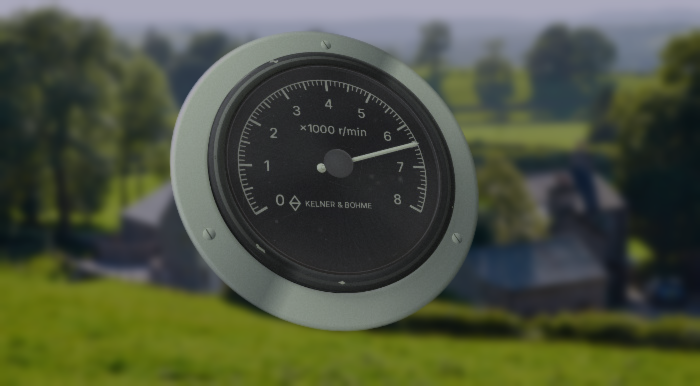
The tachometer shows 6500 rpm
